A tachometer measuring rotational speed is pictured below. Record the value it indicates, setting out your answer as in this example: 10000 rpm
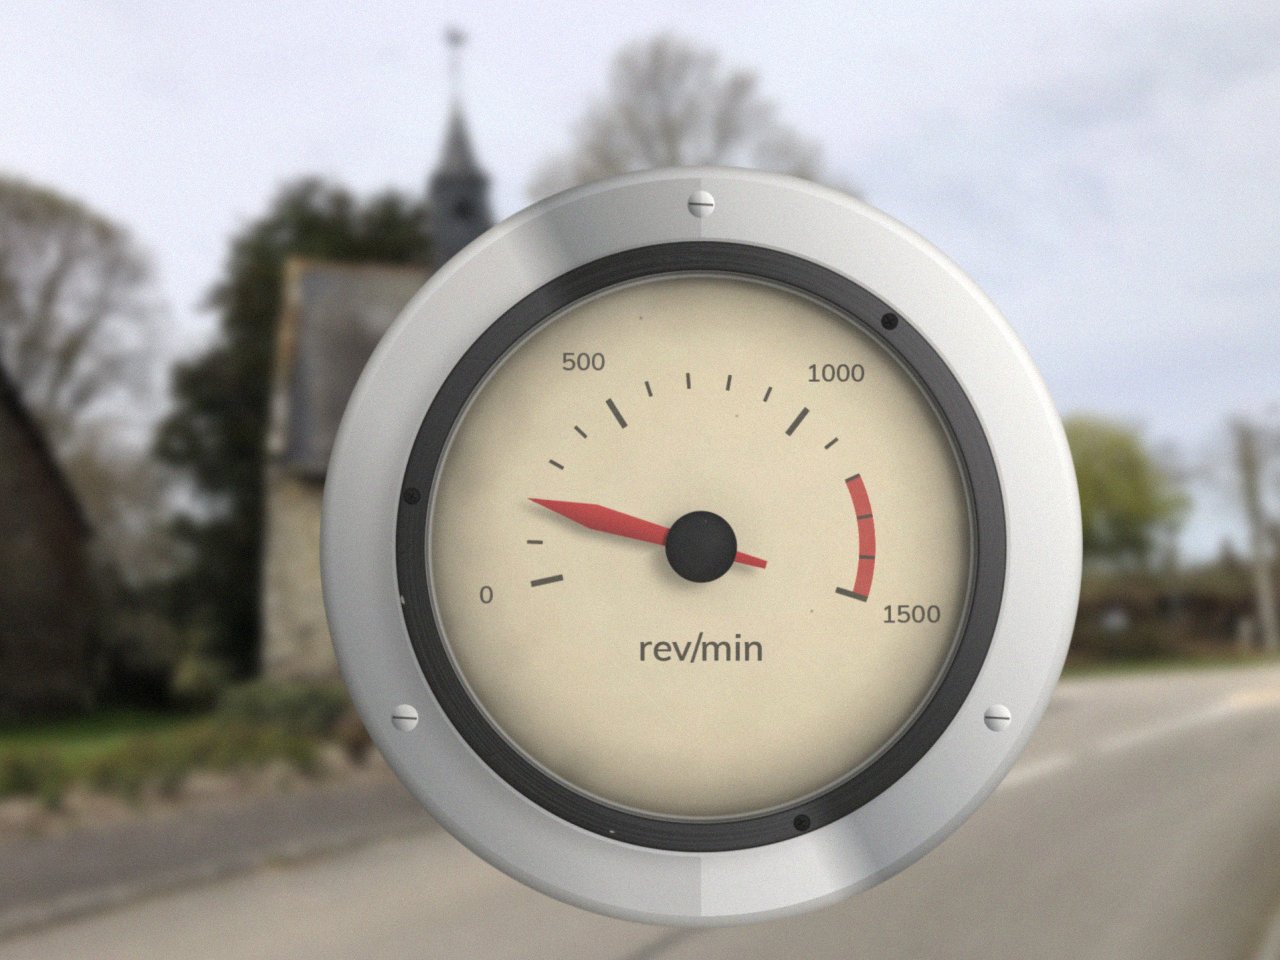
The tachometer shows 200 rpm
